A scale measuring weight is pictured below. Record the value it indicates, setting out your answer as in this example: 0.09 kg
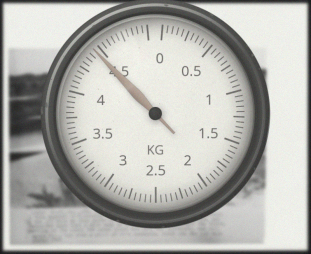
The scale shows 4.45 kg
